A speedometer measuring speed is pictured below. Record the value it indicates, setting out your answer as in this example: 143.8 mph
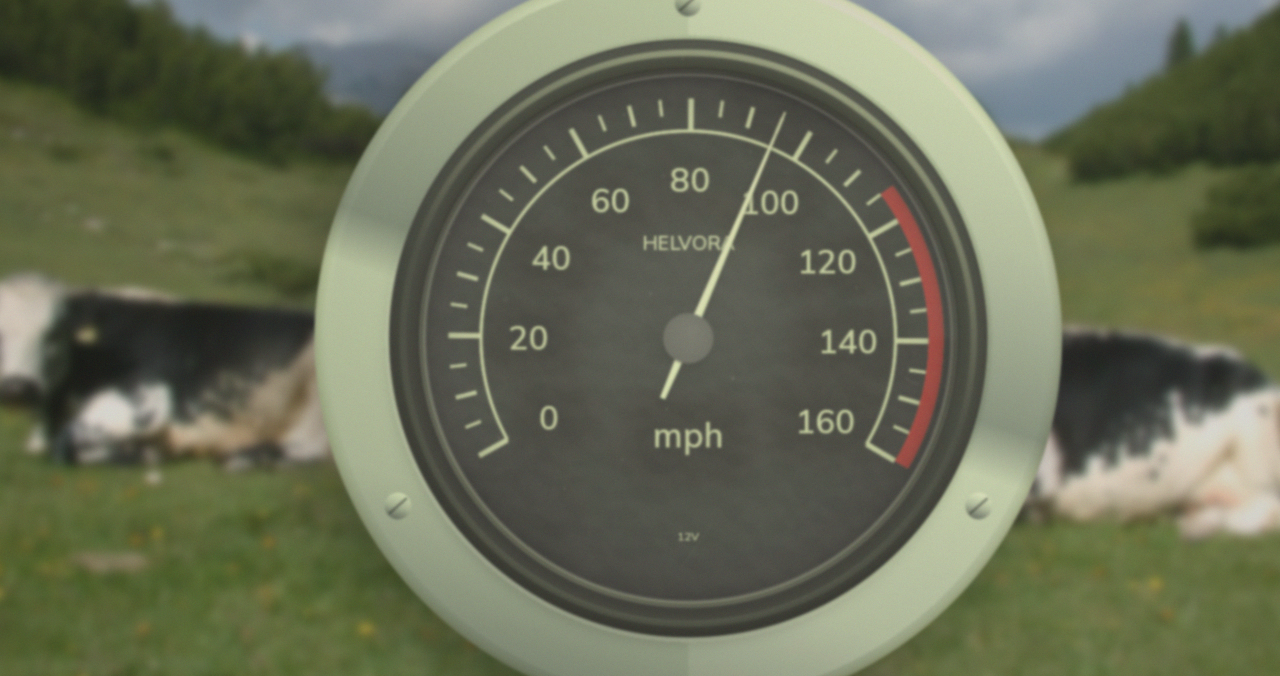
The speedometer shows 95 mph
